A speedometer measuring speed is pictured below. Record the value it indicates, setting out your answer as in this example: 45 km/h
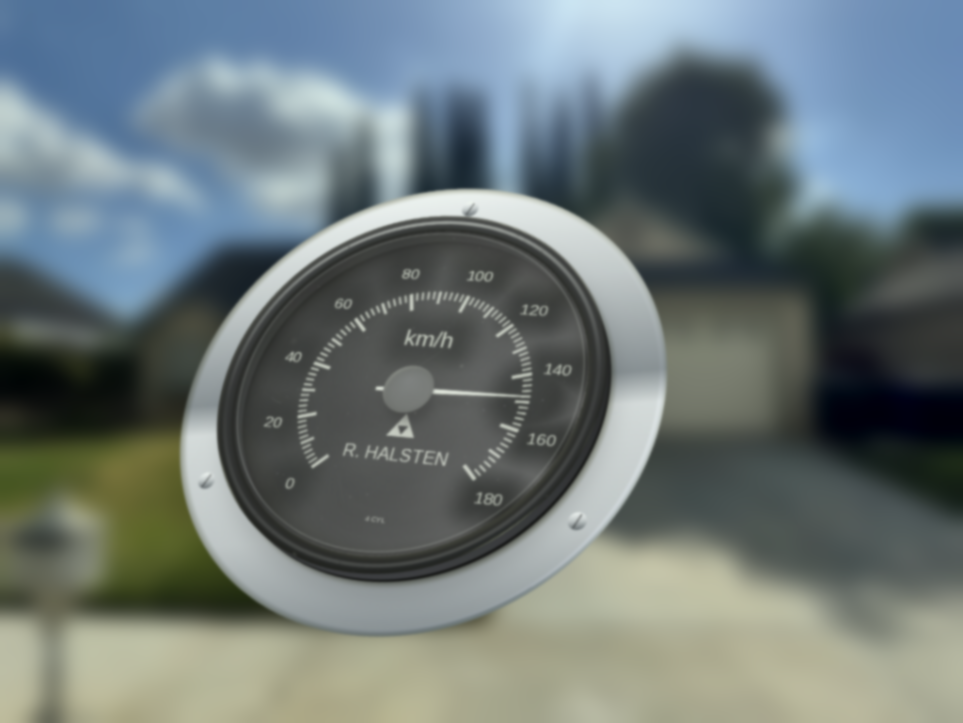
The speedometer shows 150 km/h
